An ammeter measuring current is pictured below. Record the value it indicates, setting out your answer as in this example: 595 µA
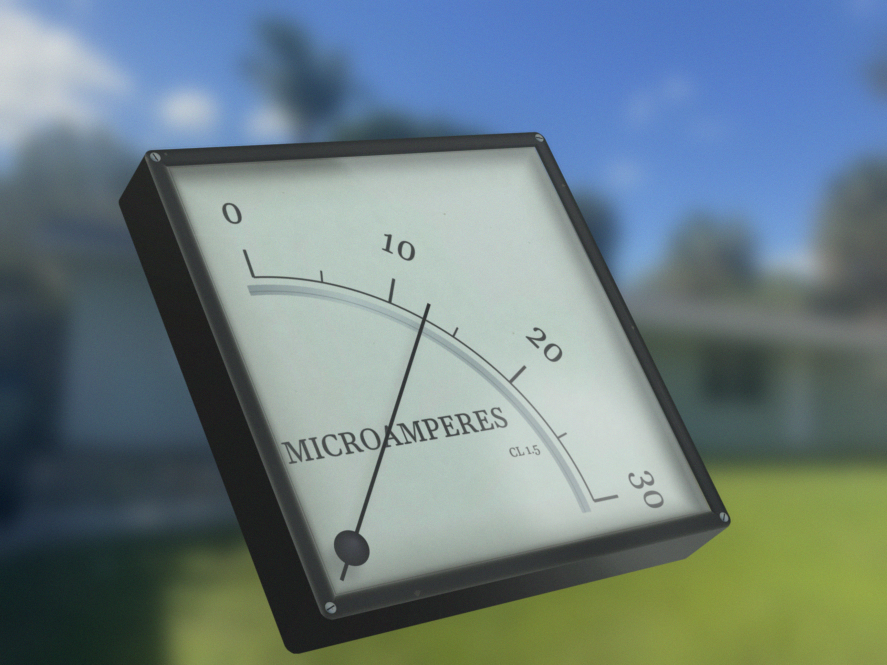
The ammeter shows 12.5 µA
